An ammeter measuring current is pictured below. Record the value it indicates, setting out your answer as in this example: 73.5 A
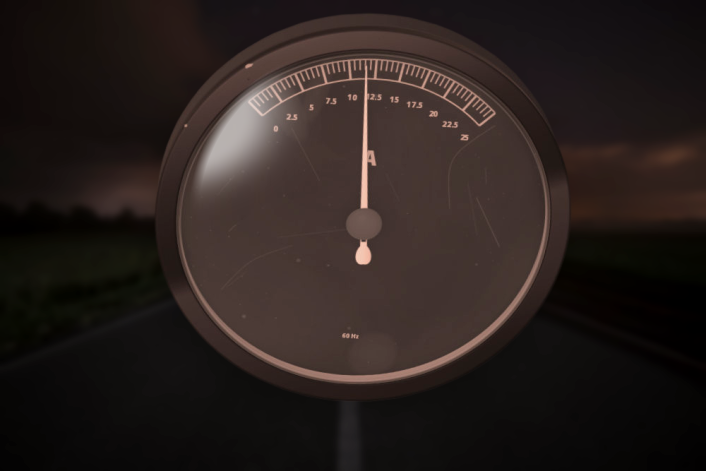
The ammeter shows 11.5 A
